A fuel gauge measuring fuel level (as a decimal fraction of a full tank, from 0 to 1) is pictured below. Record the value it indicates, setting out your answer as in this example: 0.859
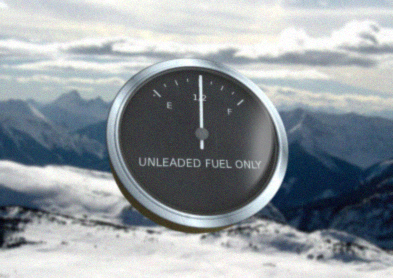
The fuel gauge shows 0.5
